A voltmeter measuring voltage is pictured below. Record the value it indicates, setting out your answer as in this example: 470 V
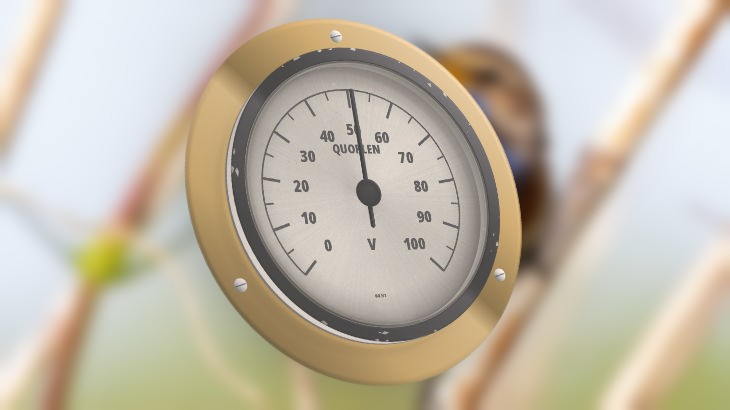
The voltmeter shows 50 V
